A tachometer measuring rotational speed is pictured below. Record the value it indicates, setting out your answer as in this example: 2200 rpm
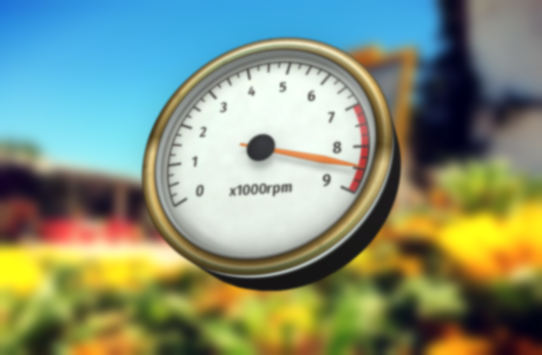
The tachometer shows 8500 rpm
